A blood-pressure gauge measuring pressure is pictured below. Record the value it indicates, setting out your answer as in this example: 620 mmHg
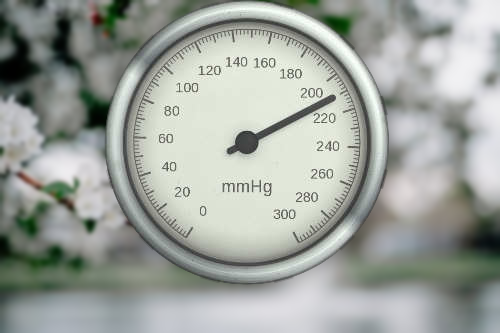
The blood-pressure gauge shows 210 mmHg
